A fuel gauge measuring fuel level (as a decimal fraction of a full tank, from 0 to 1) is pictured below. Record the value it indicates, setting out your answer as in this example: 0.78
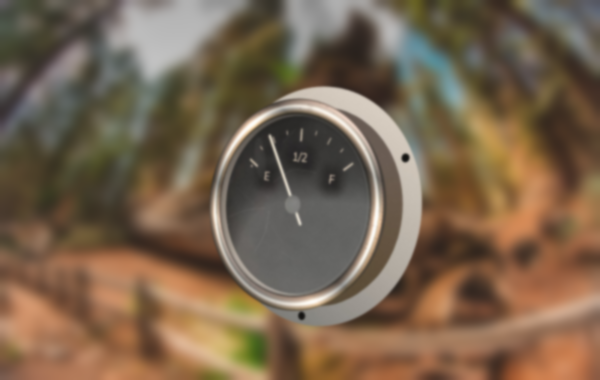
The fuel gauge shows 0.25
